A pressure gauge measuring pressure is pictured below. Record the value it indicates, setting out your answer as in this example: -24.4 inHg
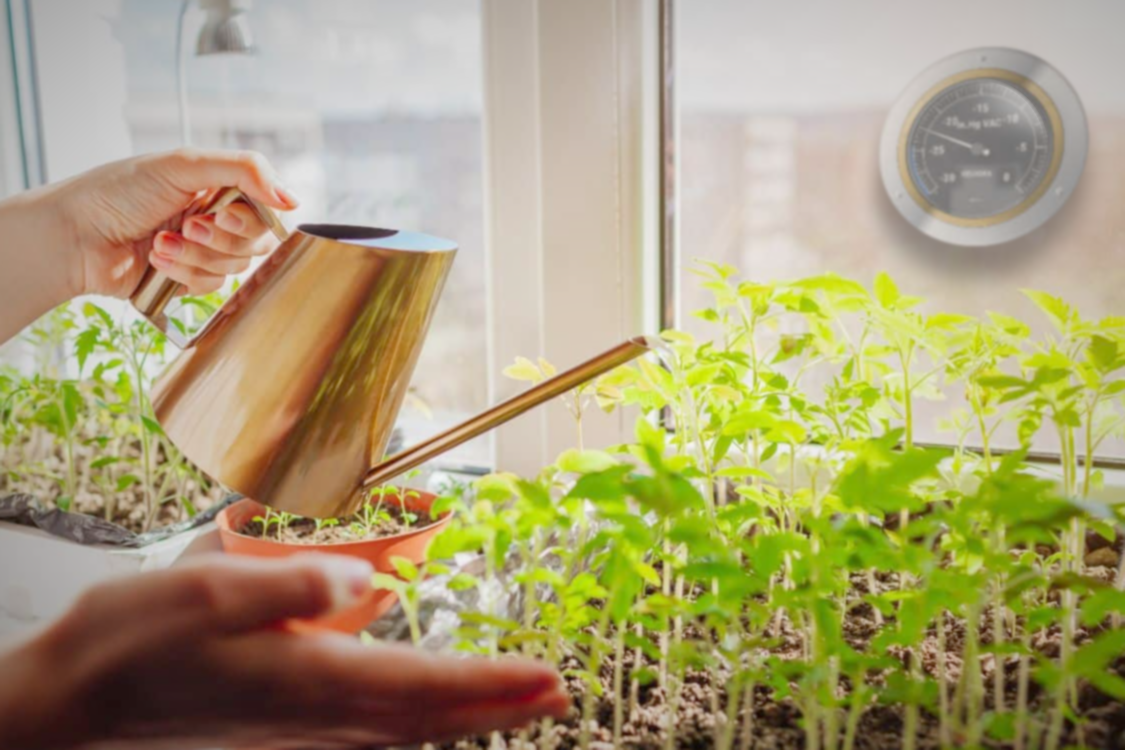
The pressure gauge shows -22.5 inHg
